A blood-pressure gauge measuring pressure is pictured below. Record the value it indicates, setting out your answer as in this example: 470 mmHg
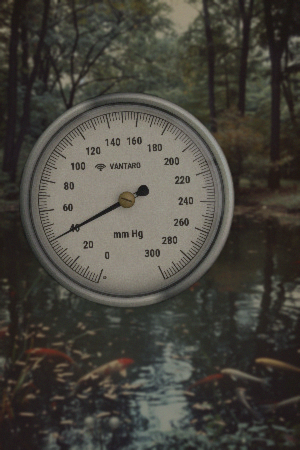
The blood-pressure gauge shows 40 mmHg
